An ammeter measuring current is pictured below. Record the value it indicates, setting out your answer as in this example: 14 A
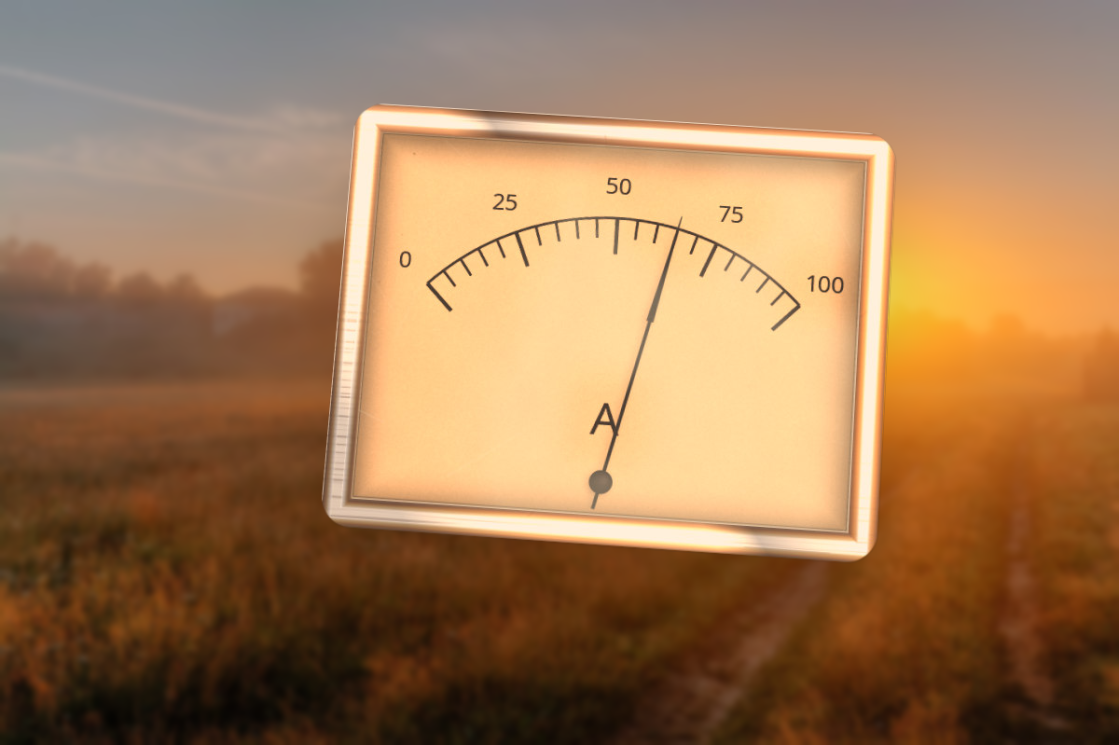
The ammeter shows 65 A
